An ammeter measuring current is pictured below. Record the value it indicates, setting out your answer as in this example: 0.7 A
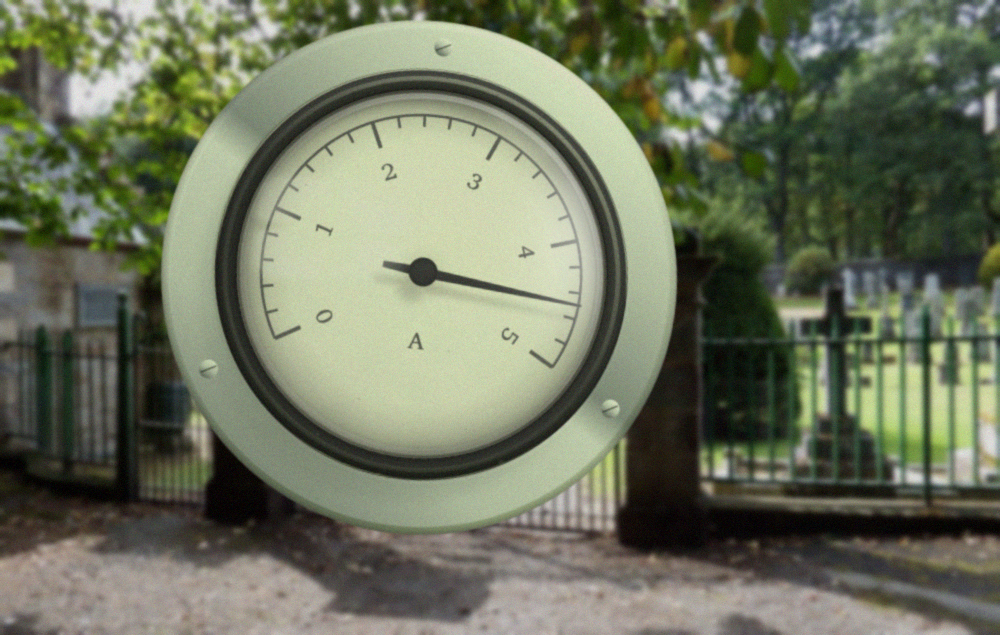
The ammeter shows 4.5 A
